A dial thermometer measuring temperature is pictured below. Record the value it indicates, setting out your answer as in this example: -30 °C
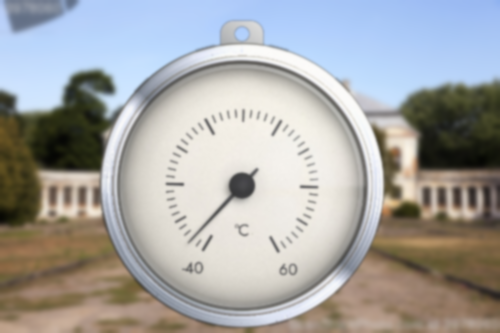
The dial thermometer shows -36 °C
